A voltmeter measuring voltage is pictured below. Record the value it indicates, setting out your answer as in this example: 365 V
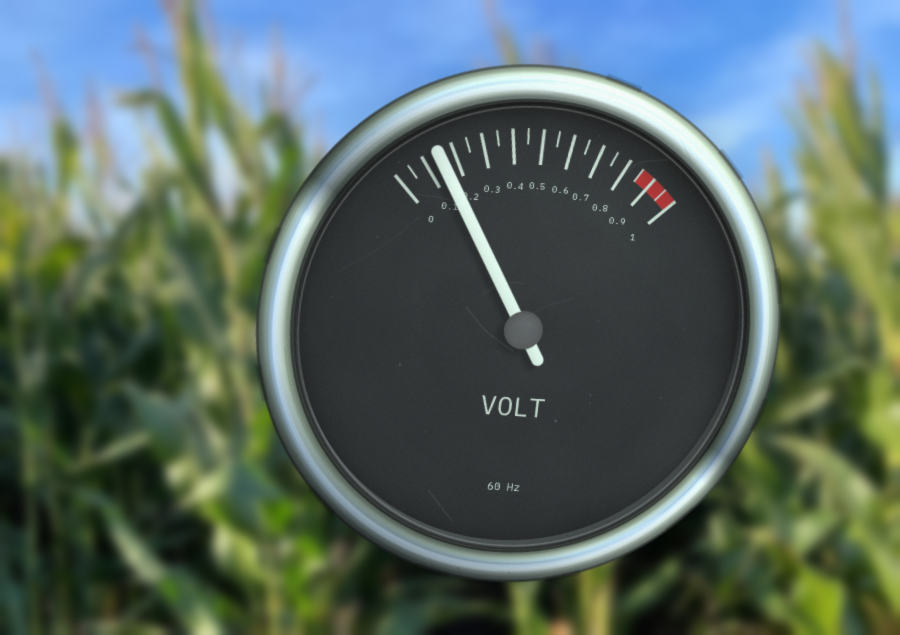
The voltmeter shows 0.15 V
